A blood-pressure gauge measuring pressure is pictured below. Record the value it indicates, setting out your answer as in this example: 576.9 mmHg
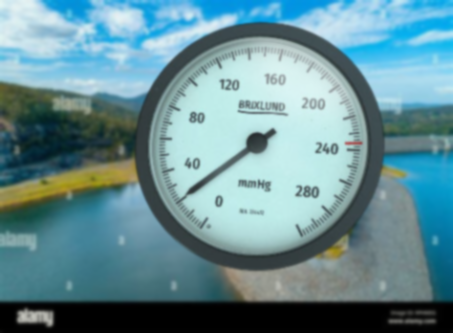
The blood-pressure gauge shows 20 mmHg
